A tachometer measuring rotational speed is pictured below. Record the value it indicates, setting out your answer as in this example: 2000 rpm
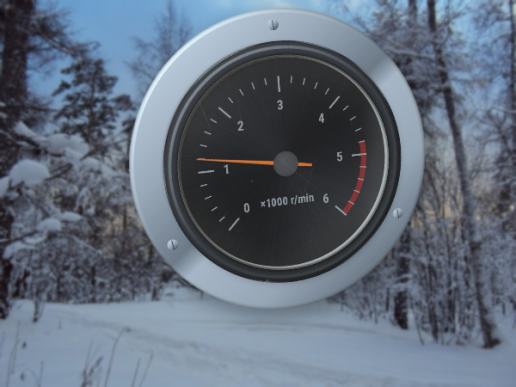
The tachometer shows 1200 rpm
